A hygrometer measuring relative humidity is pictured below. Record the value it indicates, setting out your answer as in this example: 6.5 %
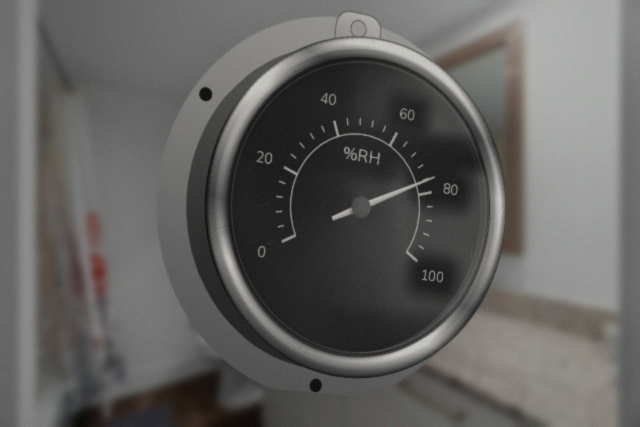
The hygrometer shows 76 %
